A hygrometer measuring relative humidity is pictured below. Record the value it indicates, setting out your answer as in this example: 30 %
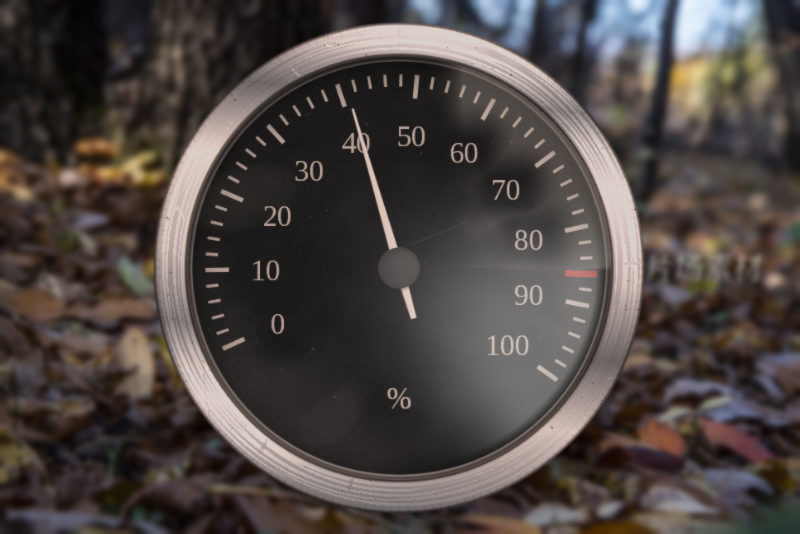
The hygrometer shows 41 %
